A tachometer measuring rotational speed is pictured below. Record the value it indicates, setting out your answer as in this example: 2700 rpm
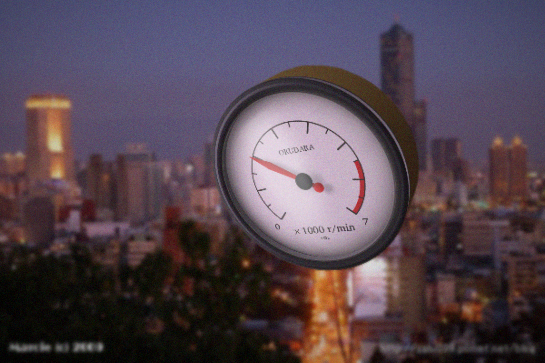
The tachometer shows 2000 rpm
